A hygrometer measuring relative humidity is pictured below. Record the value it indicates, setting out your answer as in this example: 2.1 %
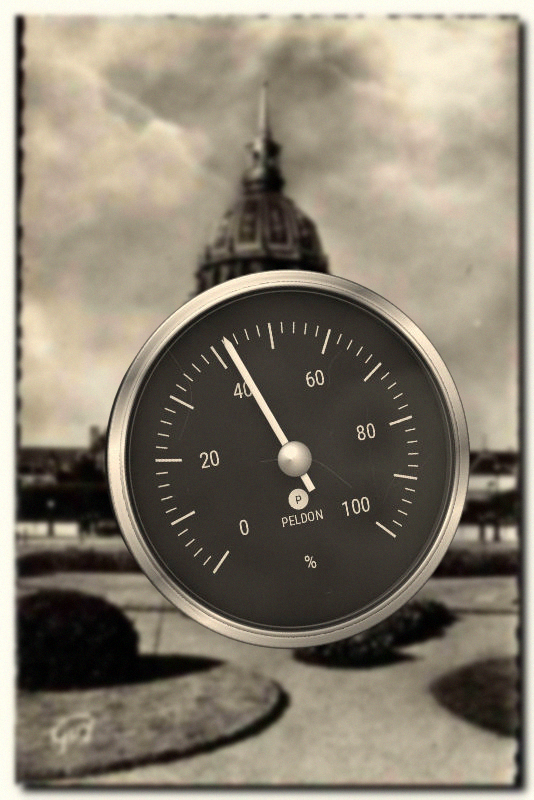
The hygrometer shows 42 %
